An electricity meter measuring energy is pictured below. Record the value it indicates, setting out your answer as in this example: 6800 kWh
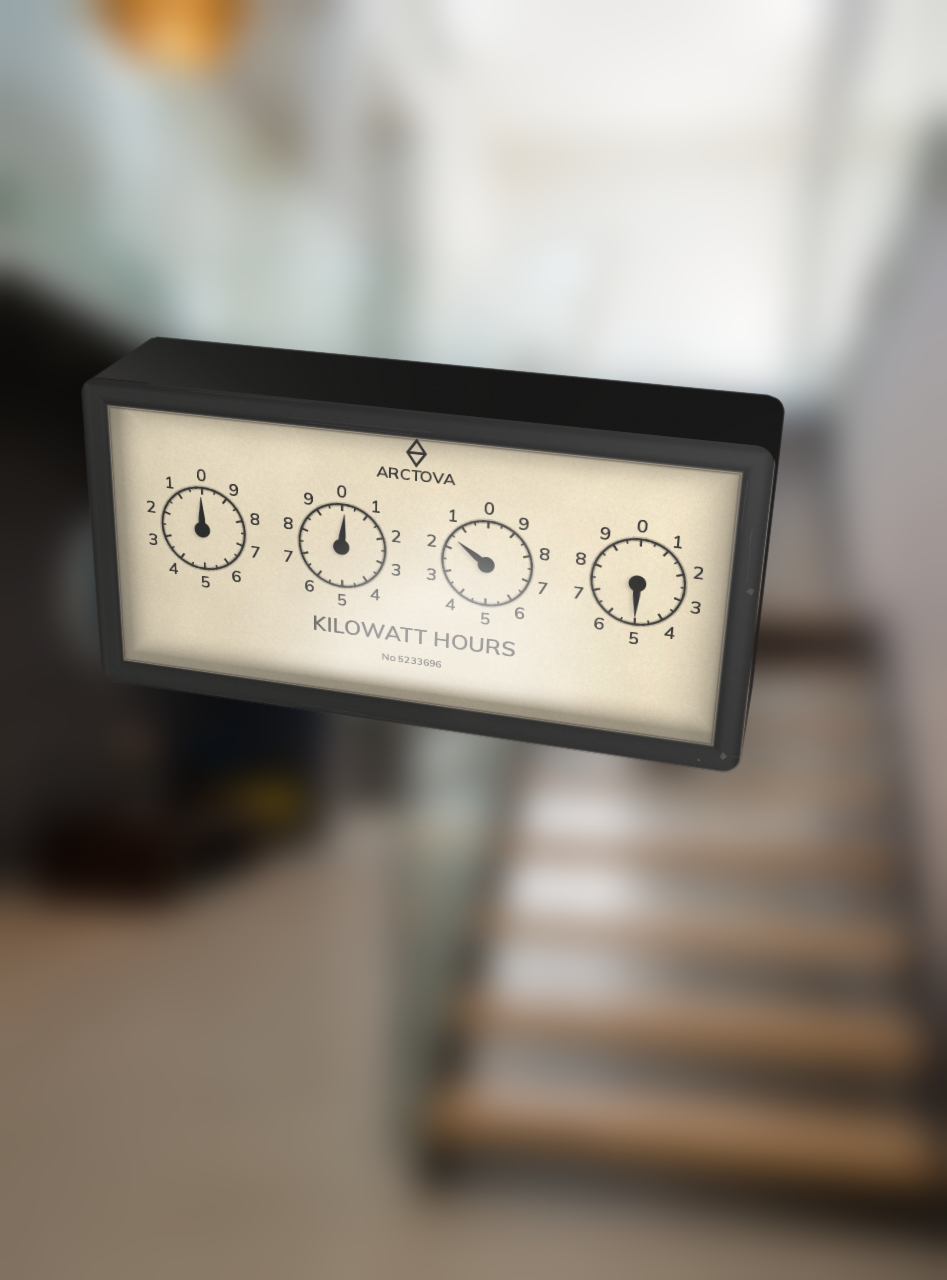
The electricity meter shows 15 kWh
